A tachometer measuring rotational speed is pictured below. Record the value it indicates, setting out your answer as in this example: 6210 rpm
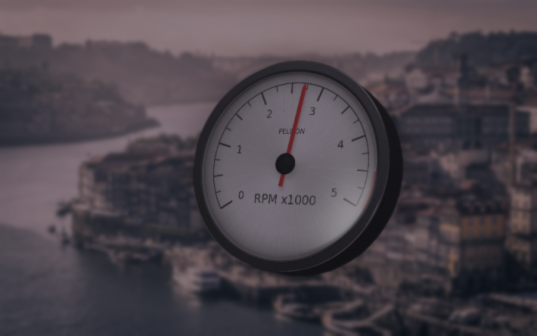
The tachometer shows 2750 rpm
